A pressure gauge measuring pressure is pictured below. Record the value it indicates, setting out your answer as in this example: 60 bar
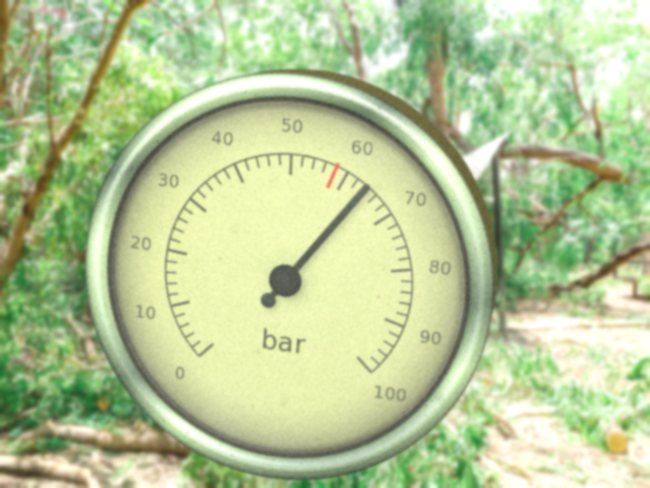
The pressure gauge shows 64 bar
